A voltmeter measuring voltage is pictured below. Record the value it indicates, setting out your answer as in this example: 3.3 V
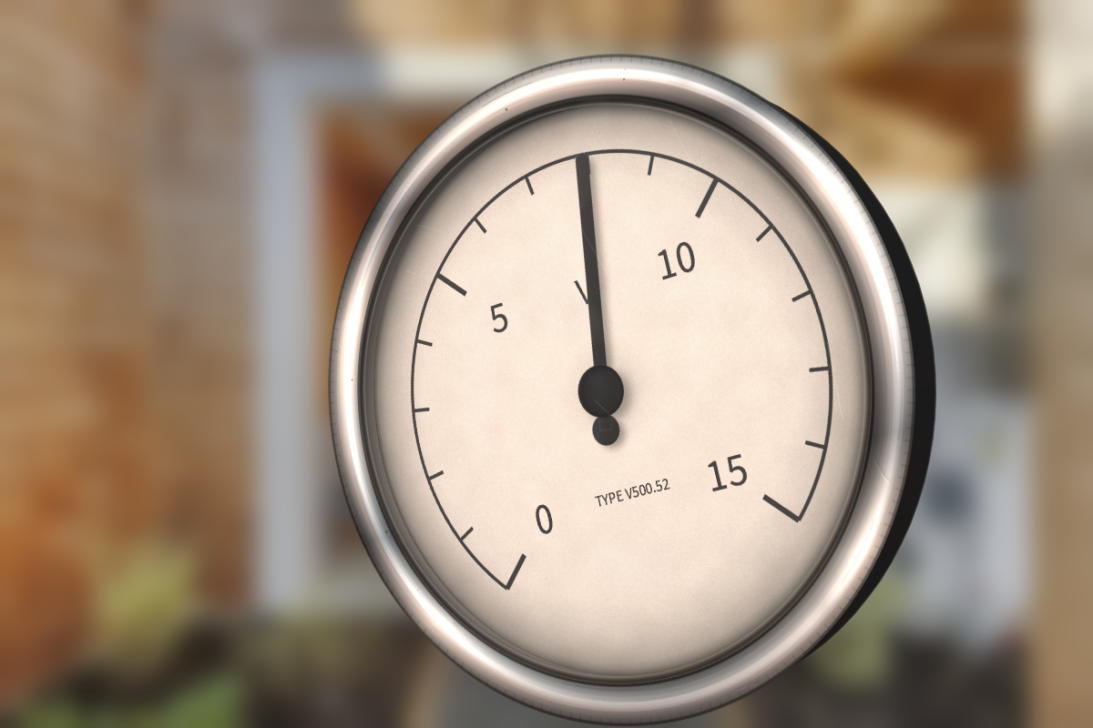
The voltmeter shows 8 V
